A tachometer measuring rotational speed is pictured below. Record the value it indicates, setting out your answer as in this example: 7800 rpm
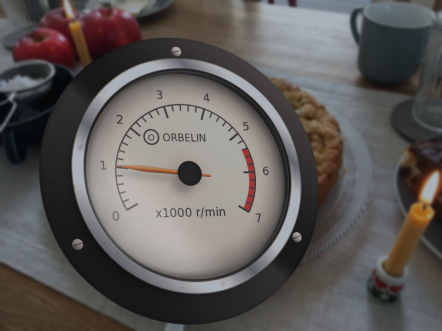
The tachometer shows 1000 rpm
